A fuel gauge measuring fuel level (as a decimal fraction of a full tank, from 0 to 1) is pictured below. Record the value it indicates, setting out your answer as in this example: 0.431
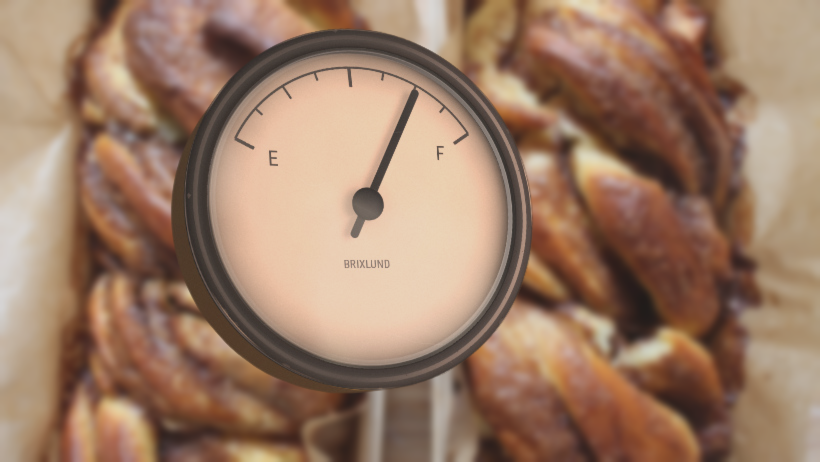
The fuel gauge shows 0.75
